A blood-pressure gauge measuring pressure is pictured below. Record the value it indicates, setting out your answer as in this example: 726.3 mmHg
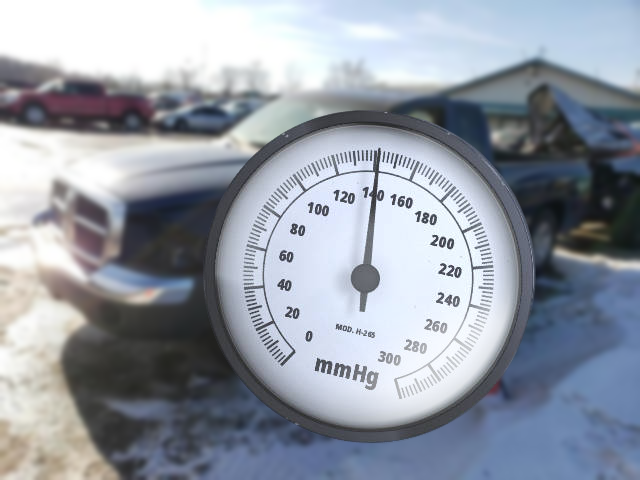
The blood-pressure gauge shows 142 mmHg
